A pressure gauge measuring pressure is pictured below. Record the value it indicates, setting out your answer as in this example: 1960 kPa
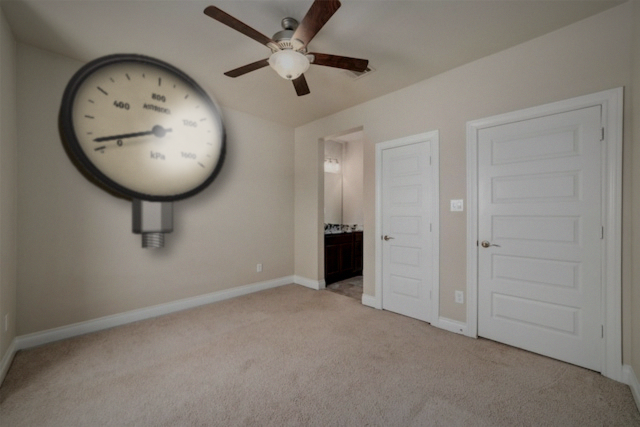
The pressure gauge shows 50 kPa
